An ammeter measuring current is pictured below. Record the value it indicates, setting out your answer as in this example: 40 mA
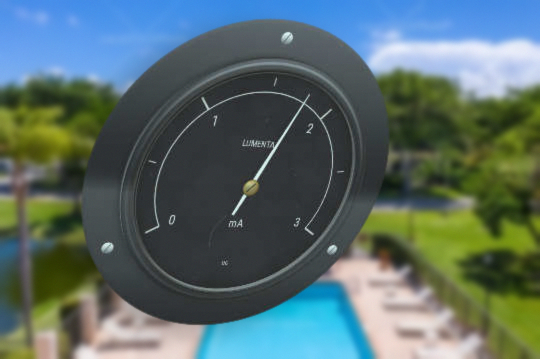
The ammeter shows 1.75 mA
